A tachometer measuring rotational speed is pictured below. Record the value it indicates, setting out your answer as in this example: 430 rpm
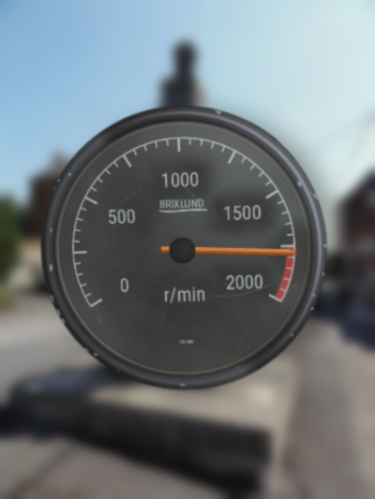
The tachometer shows 1775 rpm
